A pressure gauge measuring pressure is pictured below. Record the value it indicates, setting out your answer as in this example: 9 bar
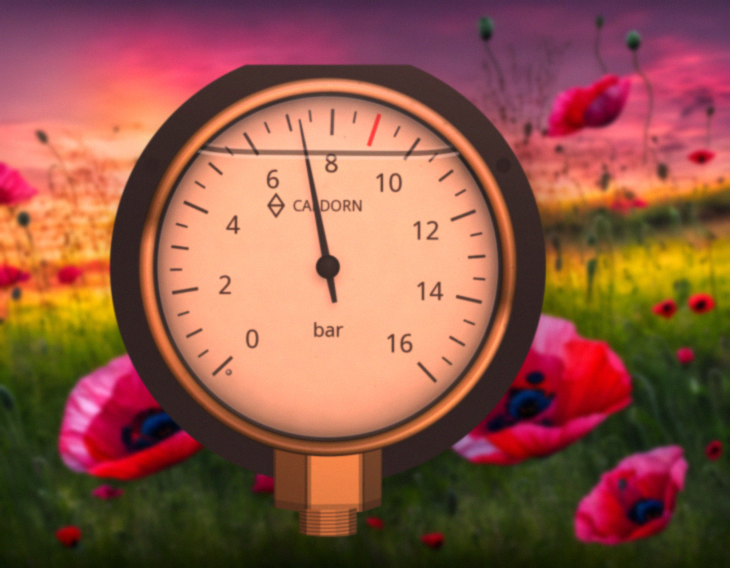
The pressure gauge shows 7.25 bar
